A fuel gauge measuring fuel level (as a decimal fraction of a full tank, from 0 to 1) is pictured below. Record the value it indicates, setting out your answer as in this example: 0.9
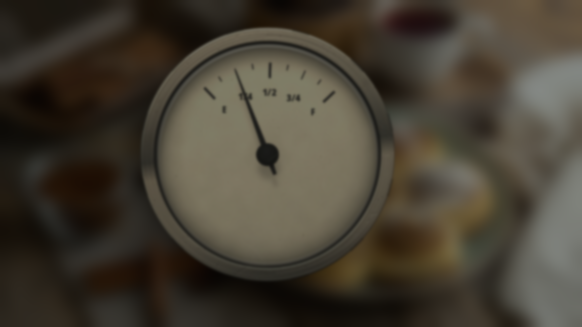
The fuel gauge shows 0.25
